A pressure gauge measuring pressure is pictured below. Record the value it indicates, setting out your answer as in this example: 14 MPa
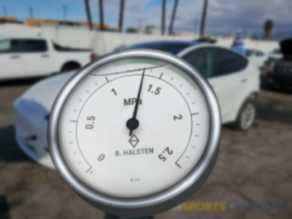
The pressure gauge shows 1.35 MPa
